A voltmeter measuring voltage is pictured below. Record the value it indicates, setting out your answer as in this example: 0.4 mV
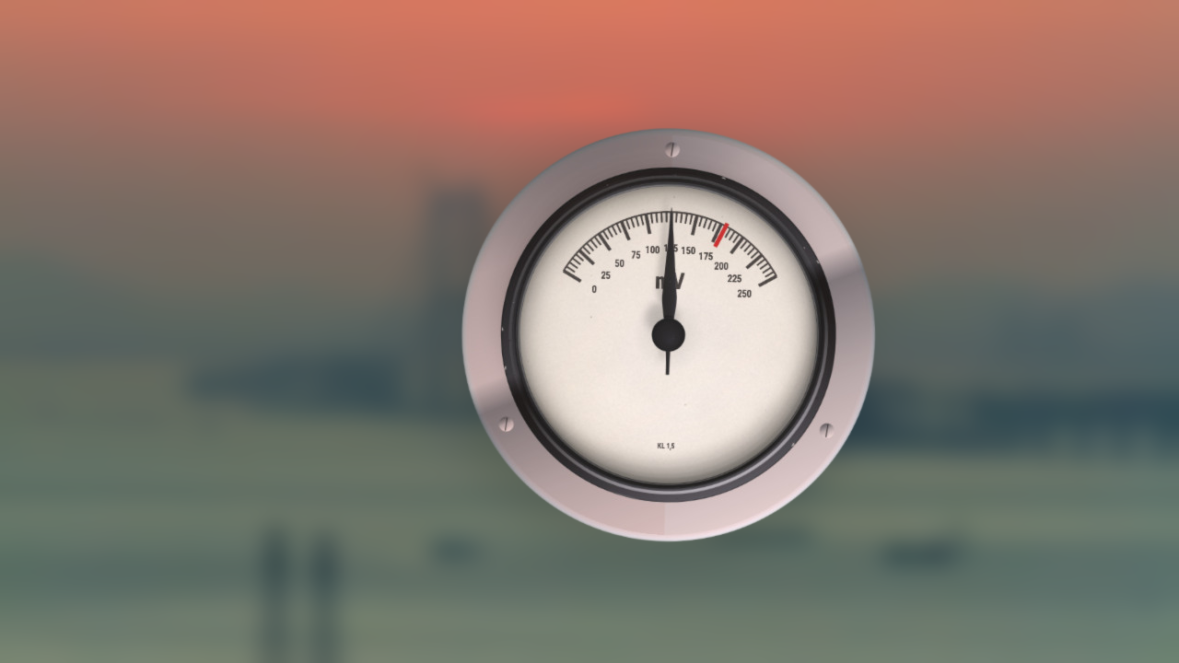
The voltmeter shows 125 mV
